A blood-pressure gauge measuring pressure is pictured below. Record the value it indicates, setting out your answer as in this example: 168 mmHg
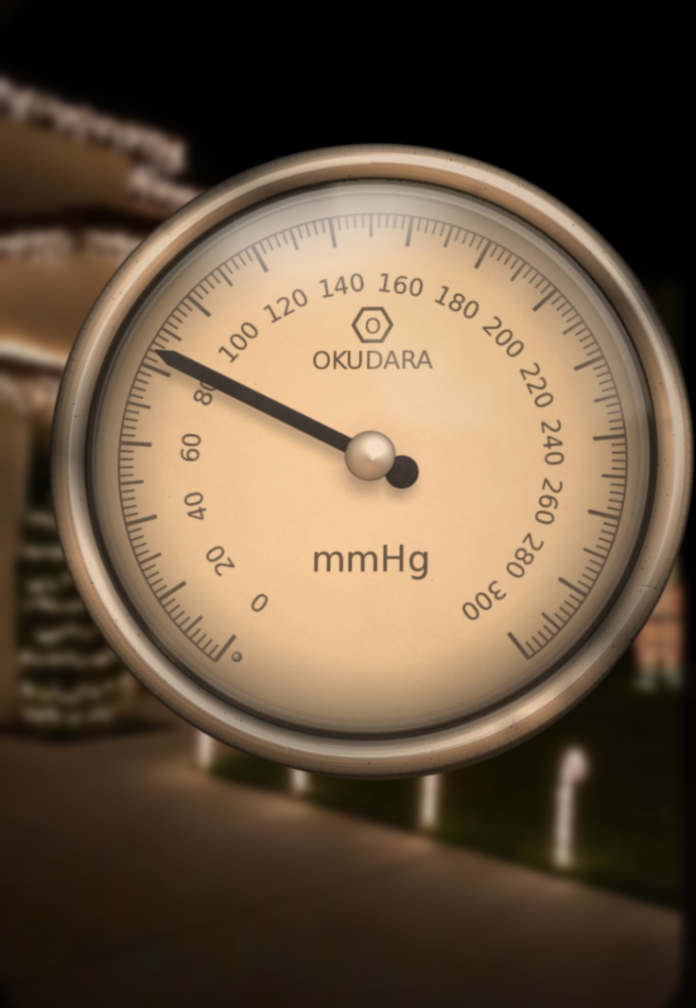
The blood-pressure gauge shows 84 mmHg
